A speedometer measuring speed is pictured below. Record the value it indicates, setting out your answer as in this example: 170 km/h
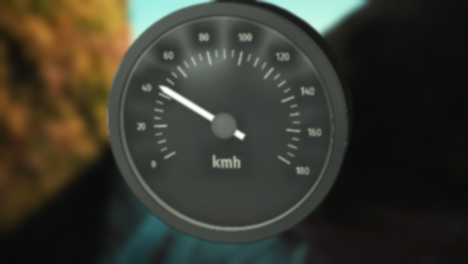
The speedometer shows 45 km/h
